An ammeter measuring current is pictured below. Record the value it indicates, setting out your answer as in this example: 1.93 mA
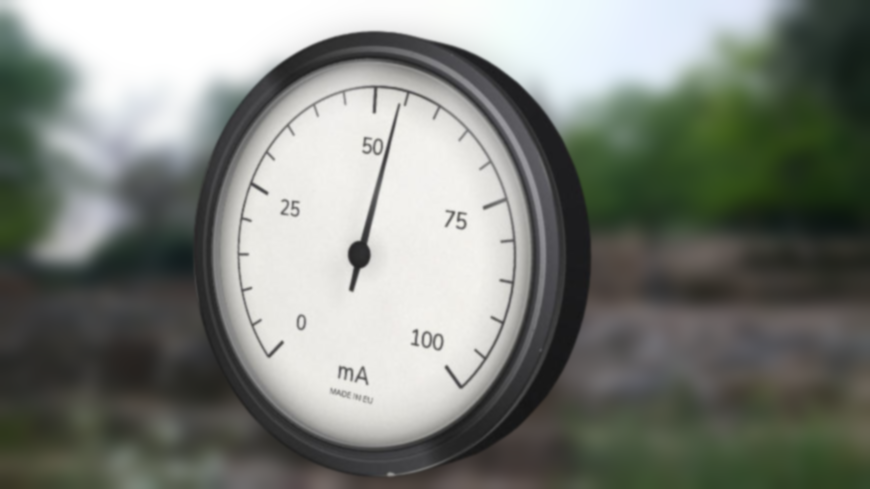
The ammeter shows 55 mA
